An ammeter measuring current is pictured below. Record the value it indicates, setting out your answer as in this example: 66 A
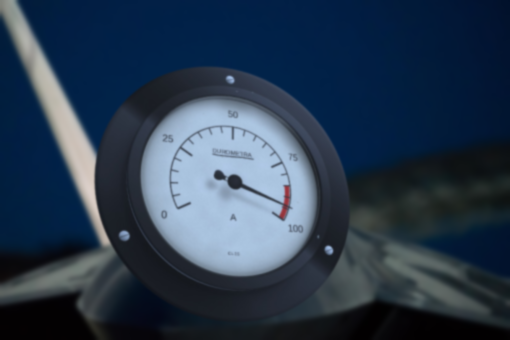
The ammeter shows 95 A
